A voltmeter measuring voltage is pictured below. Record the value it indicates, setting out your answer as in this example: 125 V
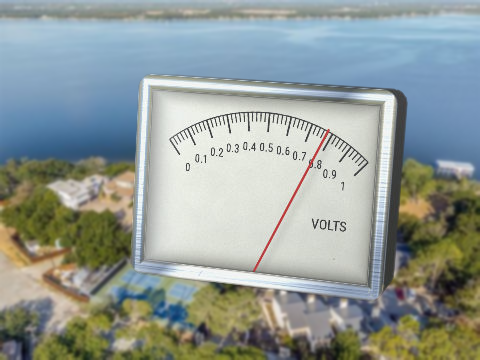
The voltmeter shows 0.78 V
